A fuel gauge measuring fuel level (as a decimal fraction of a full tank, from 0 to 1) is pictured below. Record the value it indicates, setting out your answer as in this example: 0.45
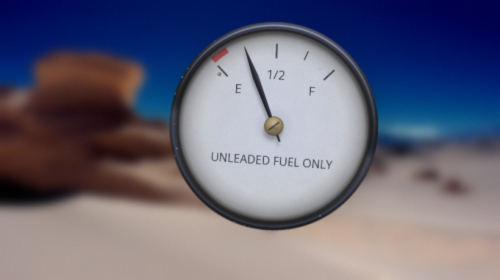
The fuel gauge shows 0.25
